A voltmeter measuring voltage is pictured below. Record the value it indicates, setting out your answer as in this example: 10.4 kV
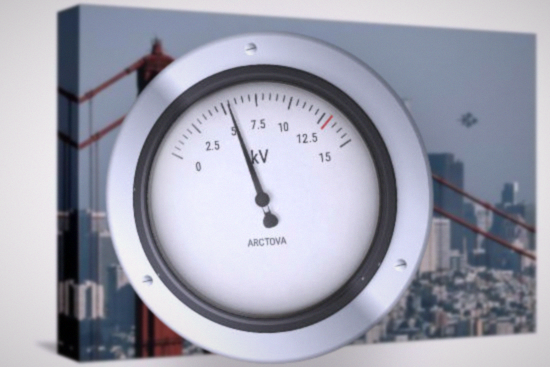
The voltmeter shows 5.5 kV
